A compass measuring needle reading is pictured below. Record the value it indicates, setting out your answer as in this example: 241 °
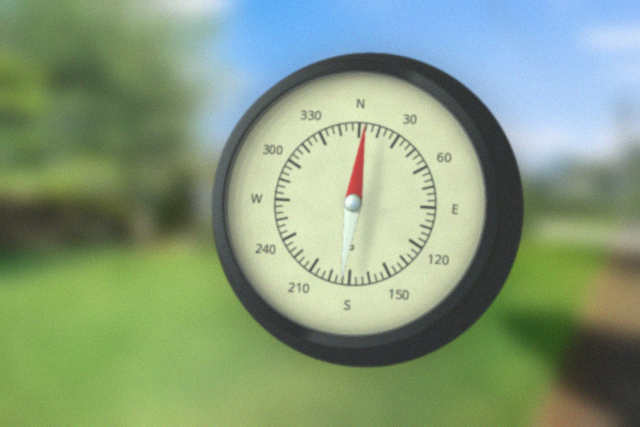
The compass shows 5 °
